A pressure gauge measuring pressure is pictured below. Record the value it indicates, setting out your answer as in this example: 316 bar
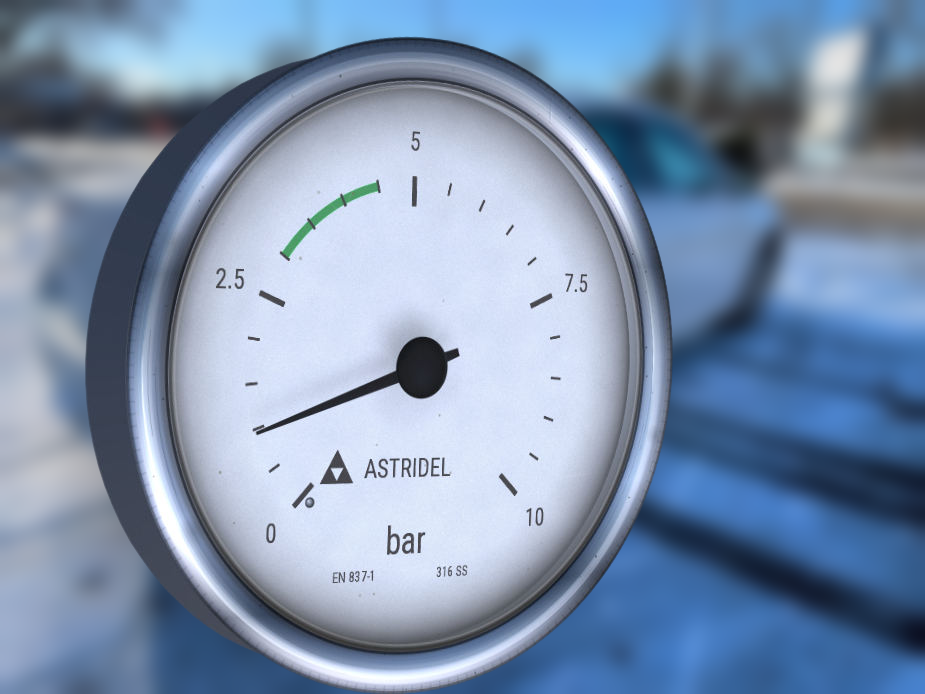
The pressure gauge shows 1 bar
